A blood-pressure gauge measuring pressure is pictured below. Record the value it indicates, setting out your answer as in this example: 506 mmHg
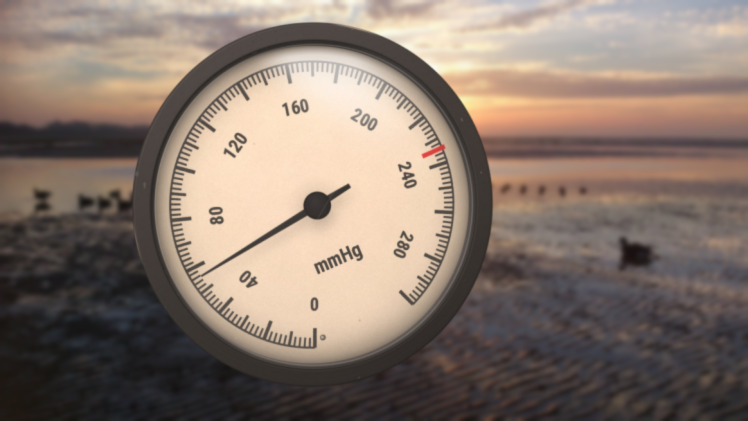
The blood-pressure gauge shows 56 mmHg
